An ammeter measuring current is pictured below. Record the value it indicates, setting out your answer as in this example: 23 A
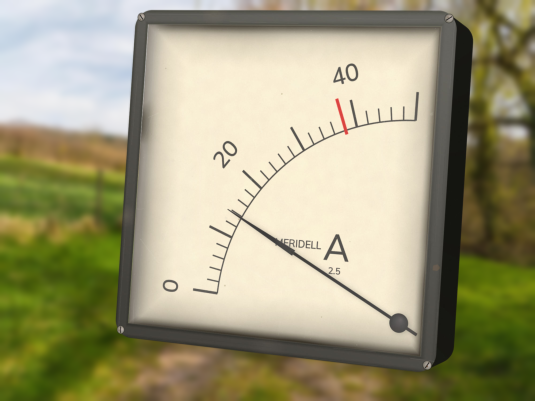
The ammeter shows 14 A
